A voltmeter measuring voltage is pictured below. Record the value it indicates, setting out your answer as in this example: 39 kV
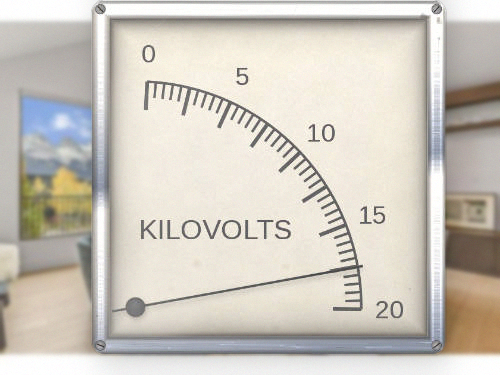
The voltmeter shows 17.5 kV
